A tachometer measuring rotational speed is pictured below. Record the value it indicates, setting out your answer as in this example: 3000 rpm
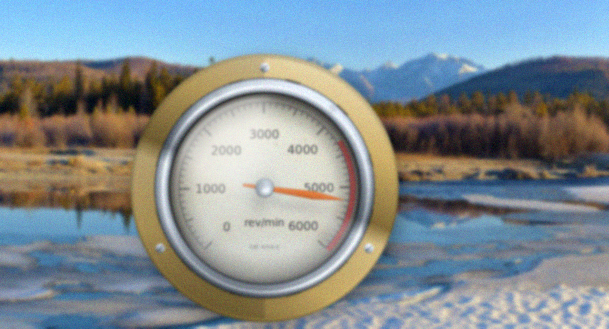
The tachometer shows 5200 rpm
